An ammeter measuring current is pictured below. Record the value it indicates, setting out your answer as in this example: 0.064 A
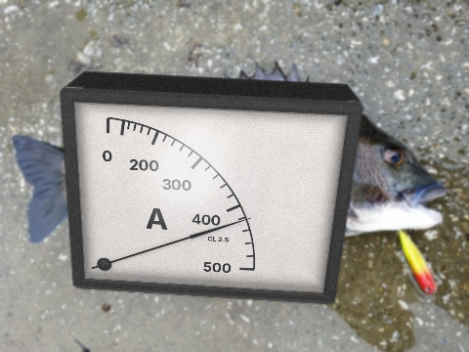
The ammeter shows 420 A
